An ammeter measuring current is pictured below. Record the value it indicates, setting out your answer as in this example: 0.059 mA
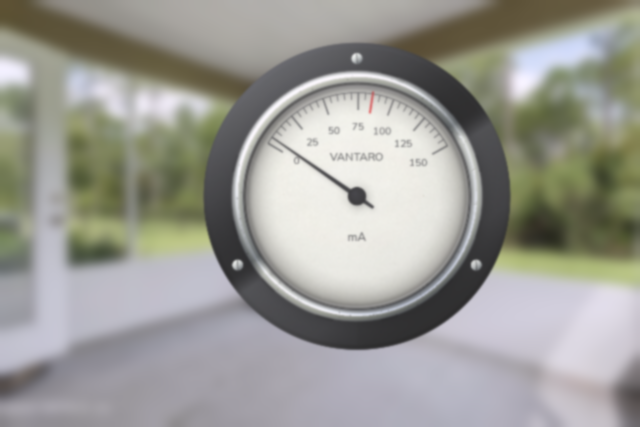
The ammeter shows 5 mA
